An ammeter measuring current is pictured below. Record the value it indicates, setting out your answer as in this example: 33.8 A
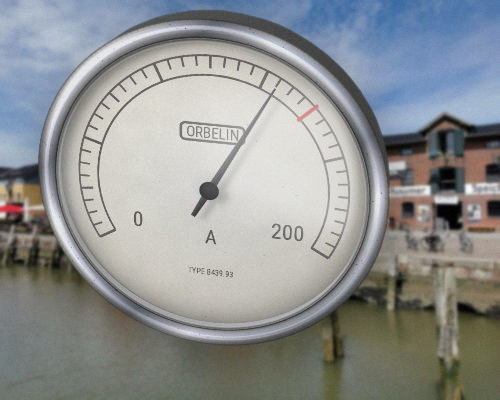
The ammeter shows 125 A
